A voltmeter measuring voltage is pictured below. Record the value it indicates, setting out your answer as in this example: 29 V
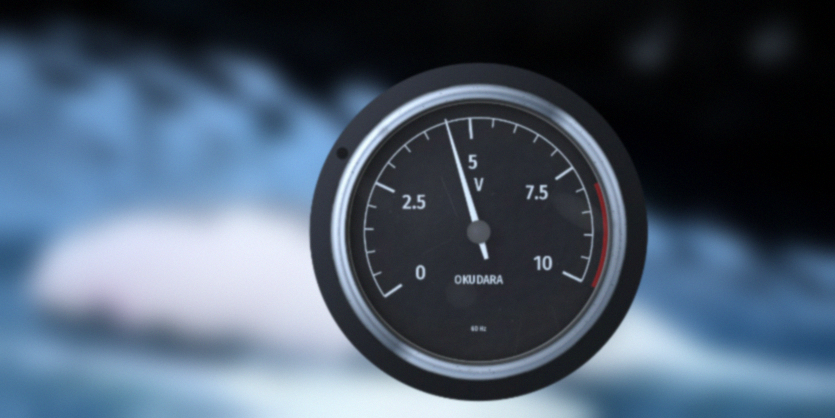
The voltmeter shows 4.5 V
